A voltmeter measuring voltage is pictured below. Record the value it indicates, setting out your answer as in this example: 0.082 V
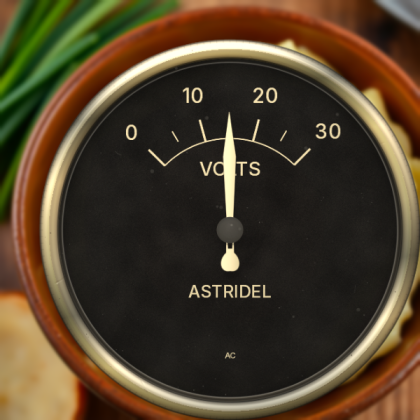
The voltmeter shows 15 V
